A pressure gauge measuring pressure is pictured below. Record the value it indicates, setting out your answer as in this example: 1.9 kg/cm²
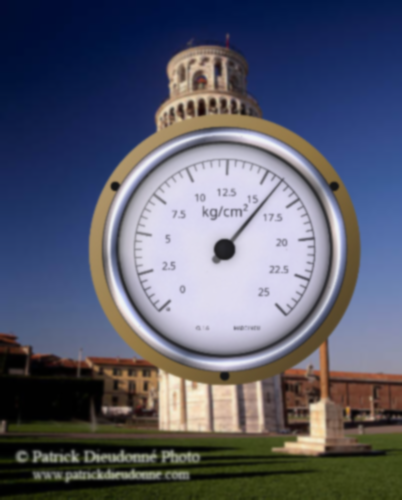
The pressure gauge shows 16 kg/cm²
